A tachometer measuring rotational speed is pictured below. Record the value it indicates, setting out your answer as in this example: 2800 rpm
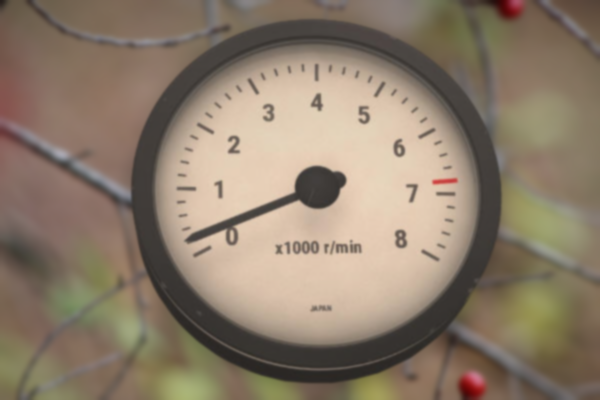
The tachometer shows 200 rpm
